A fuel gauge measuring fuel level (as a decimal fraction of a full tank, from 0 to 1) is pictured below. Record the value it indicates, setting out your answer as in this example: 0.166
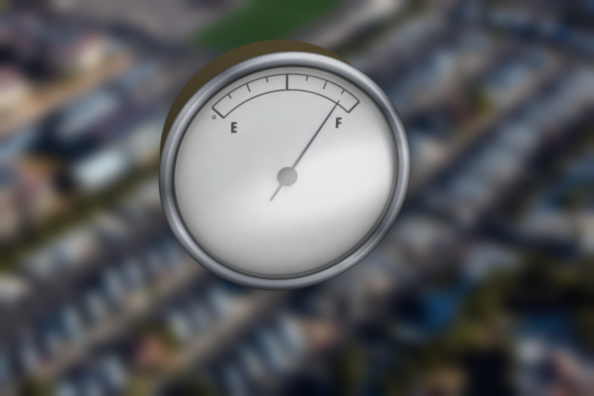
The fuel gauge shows 0.875
